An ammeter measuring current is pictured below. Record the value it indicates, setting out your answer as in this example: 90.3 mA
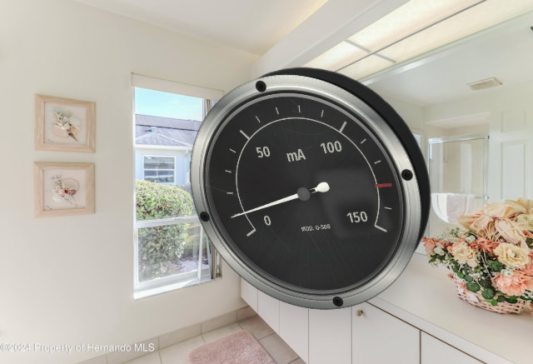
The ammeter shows 10 mA
